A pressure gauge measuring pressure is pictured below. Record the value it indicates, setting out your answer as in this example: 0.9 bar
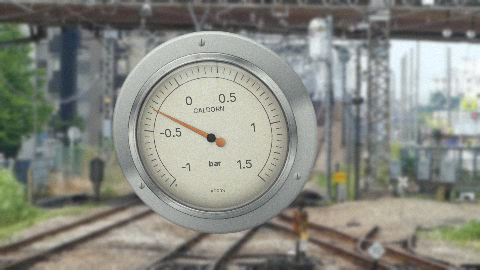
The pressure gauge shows -0.3 bar
